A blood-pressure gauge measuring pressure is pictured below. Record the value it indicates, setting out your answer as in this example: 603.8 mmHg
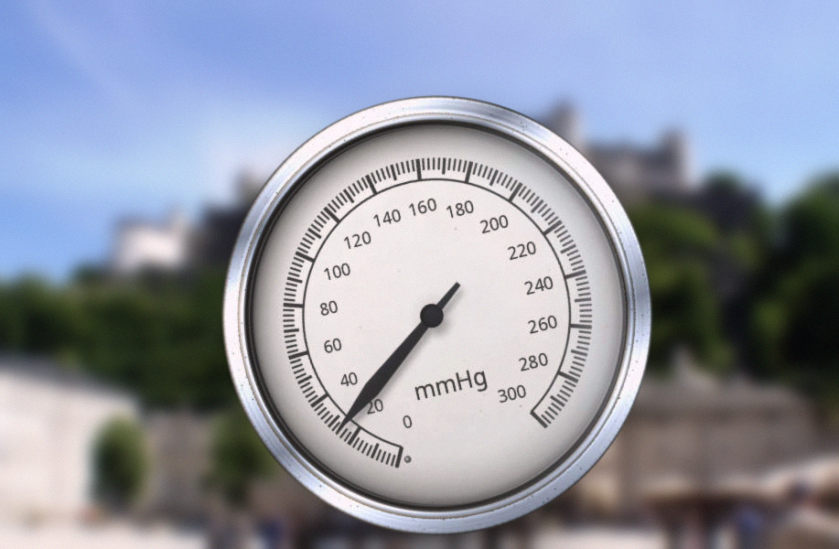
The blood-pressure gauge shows 26 mmHg
